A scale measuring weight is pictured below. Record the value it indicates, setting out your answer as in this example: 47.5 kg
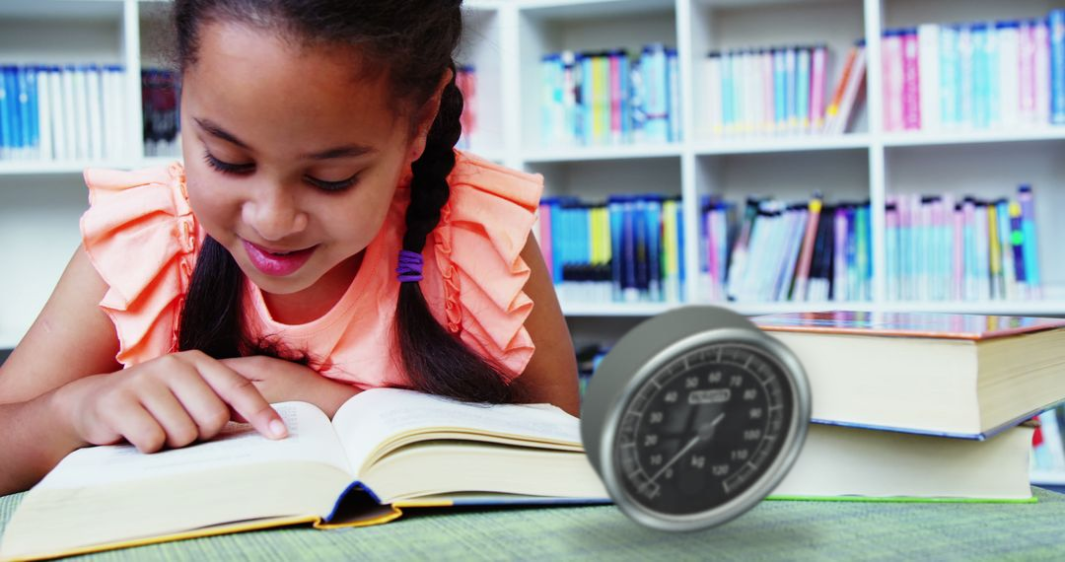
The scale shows 5 kg
